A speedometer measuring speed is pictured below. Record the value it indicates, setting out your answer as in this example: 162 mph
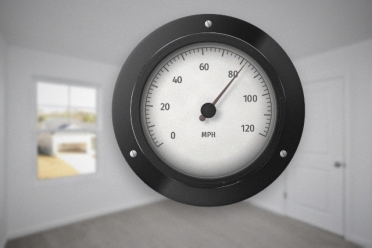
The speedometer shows 82 mph
